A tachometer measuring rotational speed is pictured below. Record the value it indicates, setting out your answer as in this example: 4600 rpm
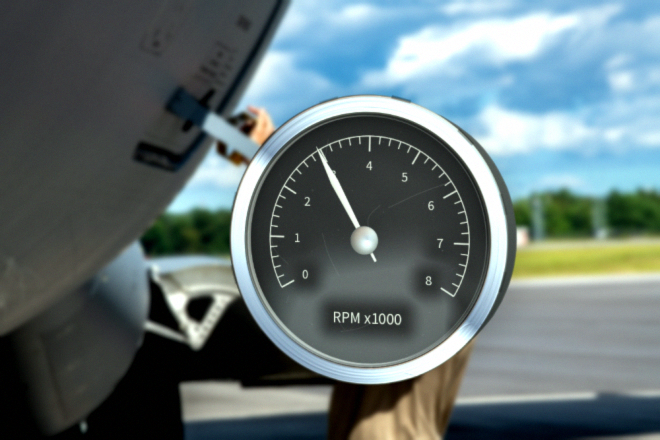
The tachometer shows 3000 rpm
